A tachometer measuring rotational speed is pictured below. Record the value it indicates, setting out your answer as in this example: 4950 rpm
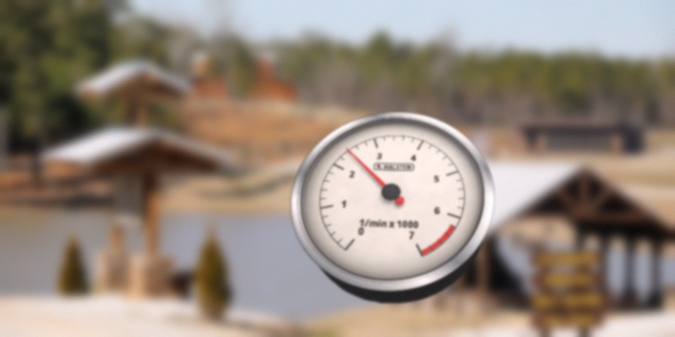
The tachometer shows 2400 rpm
